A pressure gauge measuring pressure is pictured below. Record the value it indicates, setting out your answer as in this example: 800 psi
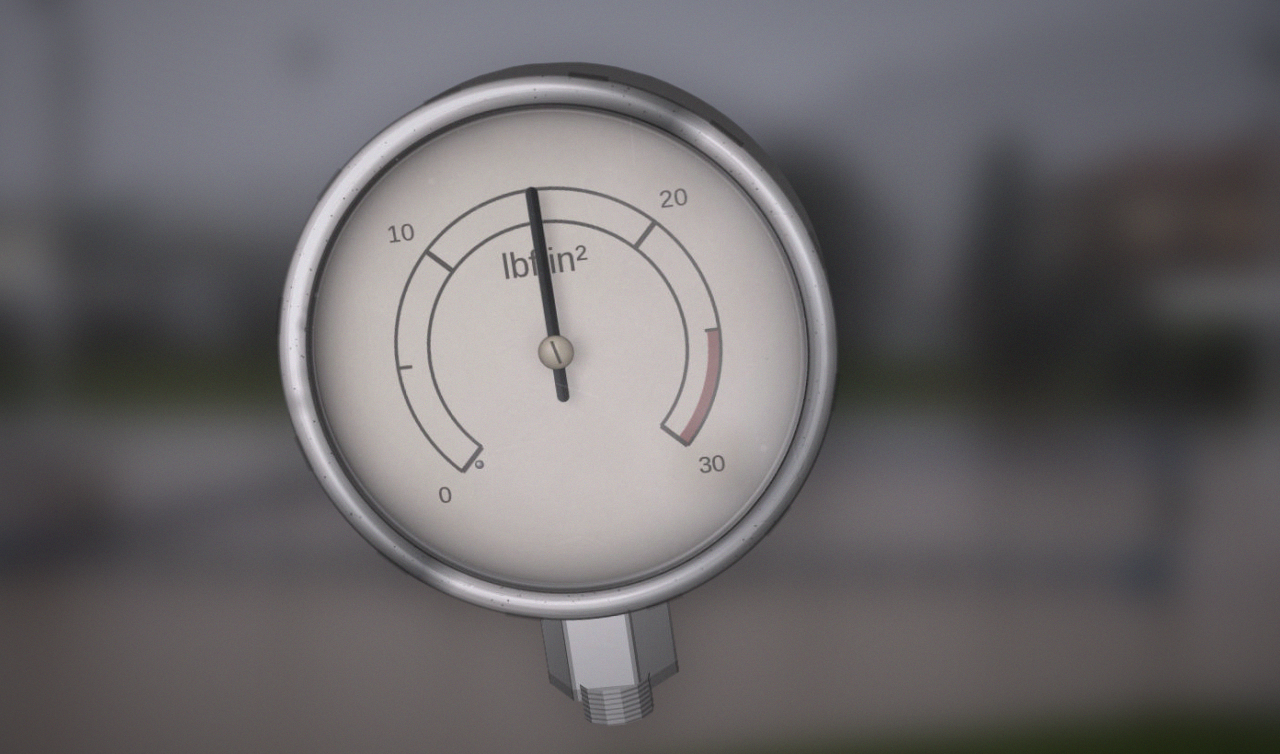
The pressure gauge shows 15 psi
